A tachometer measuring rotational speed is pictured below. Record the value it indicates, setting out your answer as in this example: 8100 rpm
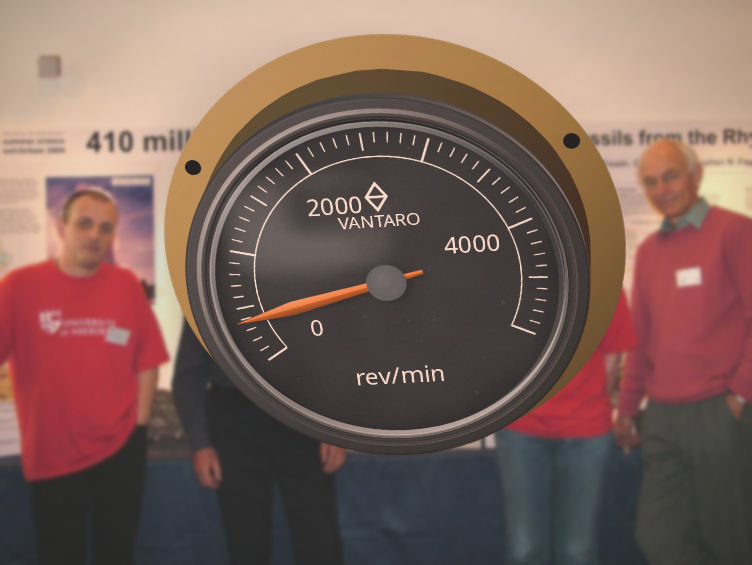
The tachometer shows 400 rpm
